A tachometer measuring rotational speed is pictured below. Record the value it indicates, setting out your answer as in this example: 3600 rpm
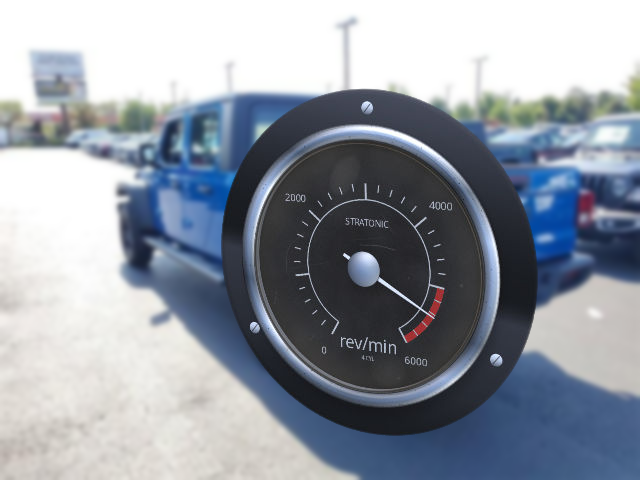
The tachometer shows 5400 rpm
